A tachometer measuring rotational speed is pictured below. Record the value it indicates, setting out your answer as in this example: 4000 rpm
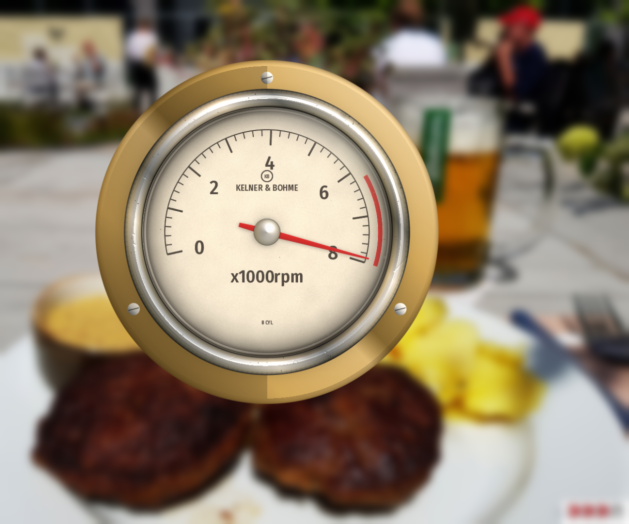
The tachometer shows 7900 rpm
